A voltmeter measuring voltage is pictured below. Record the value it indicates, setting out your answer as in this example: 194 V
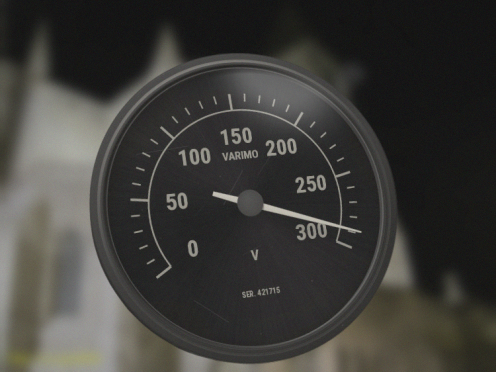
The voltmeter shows 290 V
